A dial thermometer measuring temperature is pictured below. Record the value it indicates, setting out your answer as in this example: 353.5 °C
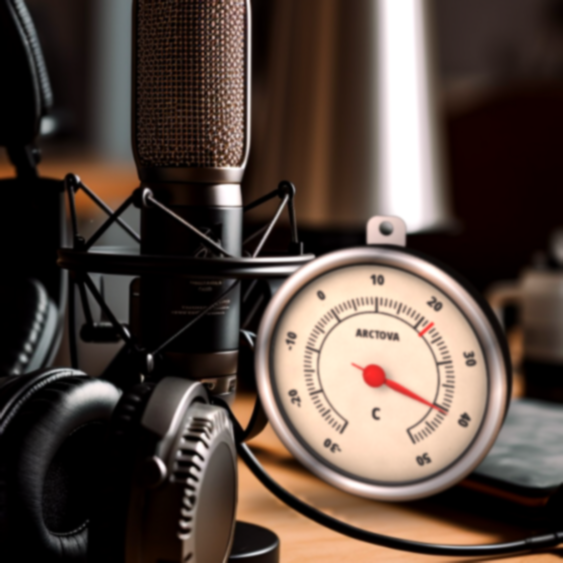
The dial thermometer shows 40 °C
